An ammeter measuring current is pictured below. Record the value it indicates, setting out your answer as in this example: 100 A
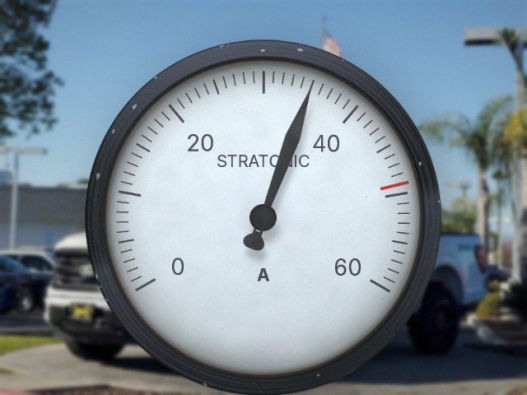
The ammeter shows 35 A
